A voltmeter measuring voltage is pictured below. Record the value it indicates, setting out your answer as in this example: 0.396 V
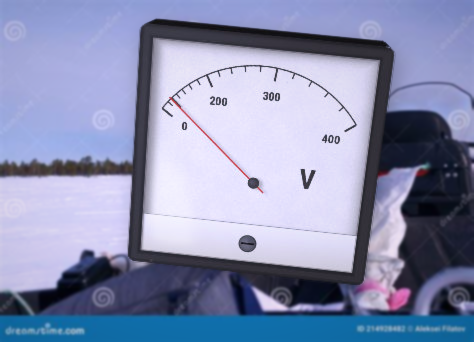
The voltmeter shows 100 V
